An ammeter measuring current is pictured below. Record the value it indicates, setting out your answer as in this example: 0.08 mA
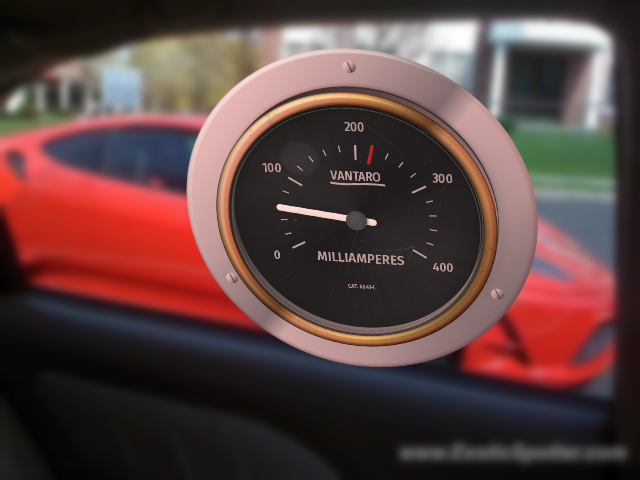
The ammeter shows 60 mA
